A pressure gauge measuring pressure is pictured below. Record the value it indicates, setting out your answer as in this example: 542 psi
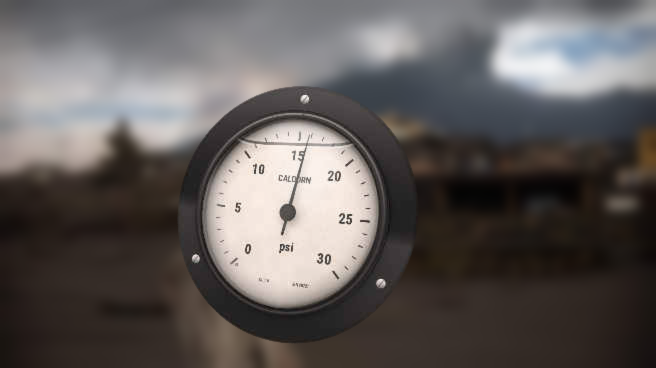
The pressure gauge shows 16 psi
